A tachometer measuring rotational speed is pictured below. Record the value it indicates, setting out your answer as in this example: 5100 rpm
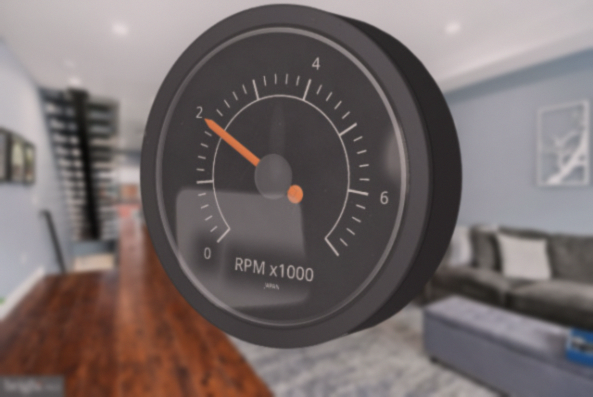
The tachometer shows 2000 rpm
